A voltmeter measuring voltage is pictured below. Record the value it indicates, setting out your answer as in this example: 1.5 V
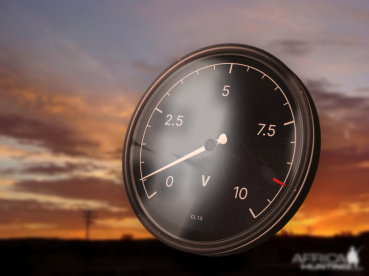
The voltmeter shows 0.5 V
